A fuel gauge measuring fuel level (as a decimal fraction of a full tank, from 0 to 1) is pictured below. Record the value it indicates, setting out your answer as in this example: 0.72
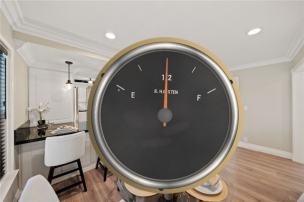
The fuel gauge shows 0.5
